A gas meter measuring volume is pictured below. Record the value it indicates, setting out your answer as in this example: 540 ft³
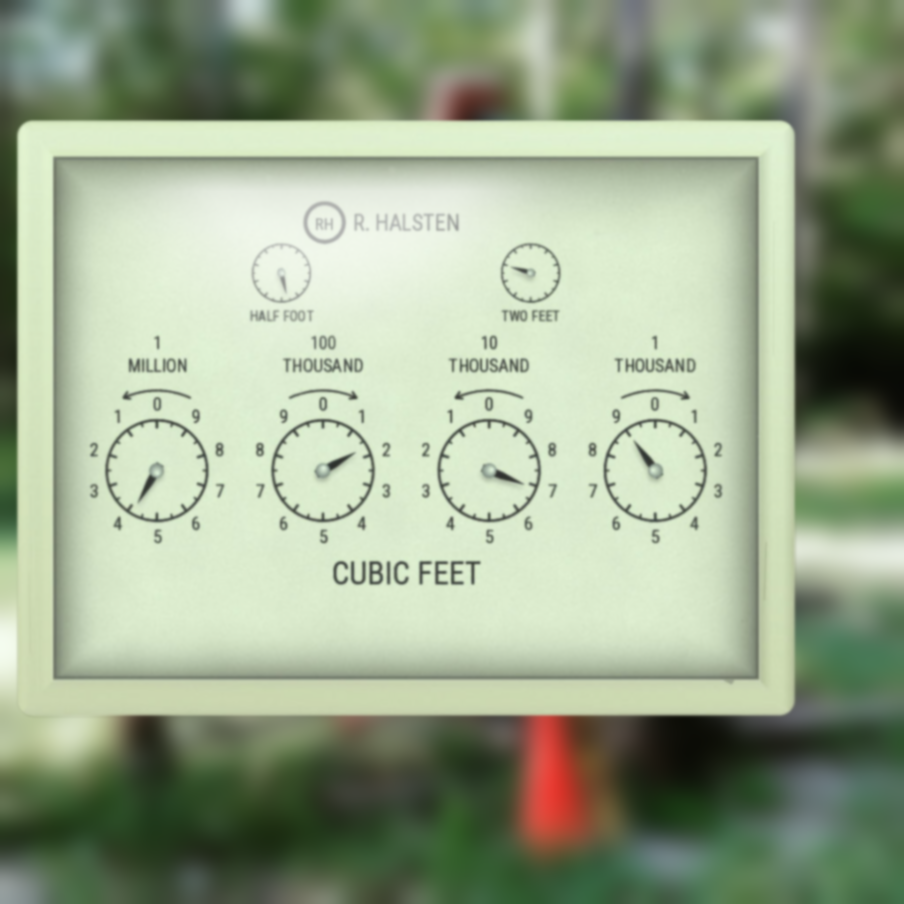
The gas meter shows 416900 ft³
